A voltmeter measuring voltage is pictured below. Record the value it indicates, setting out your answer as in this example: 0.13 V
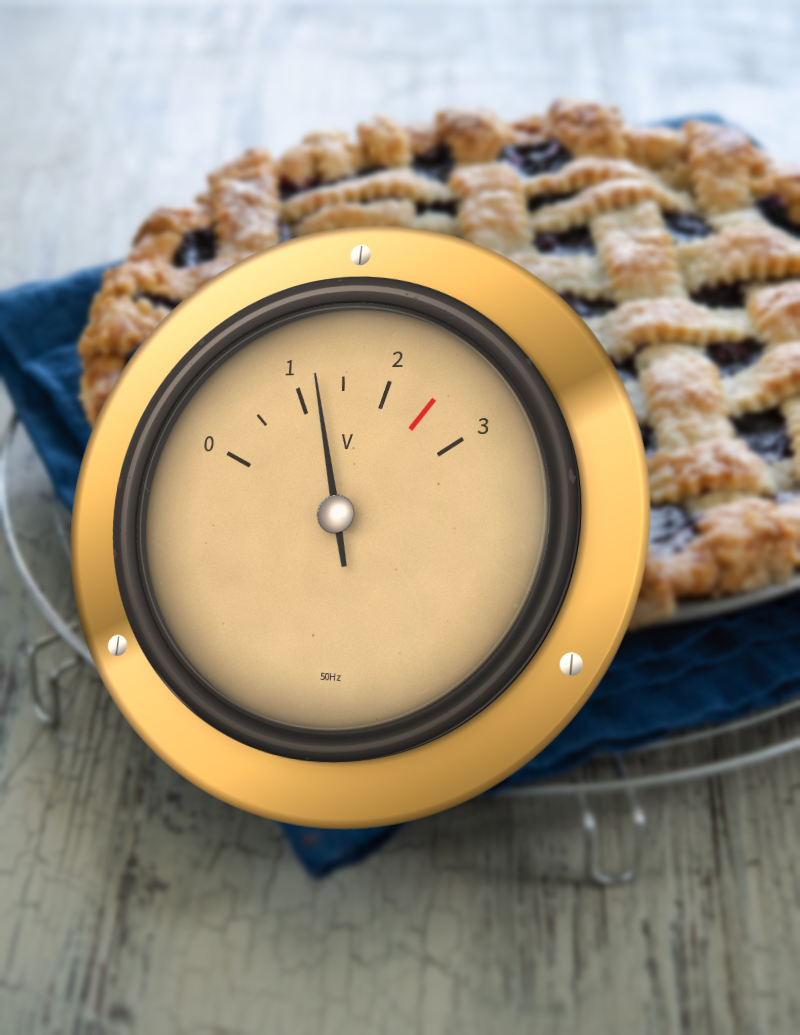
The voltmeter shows 1.25 V
